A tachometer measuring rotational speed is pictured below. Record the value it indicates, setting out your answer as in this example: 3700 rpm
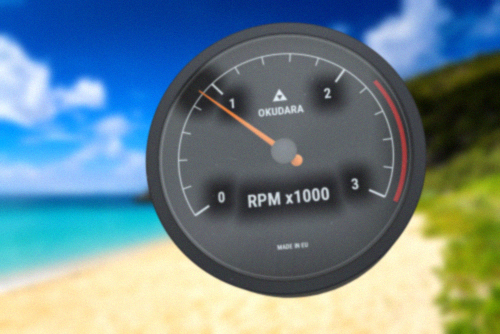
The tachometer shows 900 rpm
